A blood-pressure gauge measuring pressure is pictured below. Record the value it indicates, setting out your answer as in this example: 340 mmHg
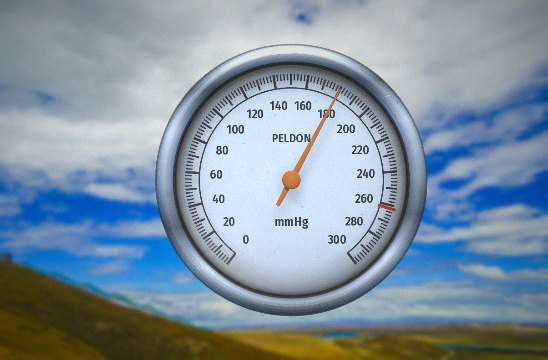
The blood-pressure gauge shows 180 mmHg
